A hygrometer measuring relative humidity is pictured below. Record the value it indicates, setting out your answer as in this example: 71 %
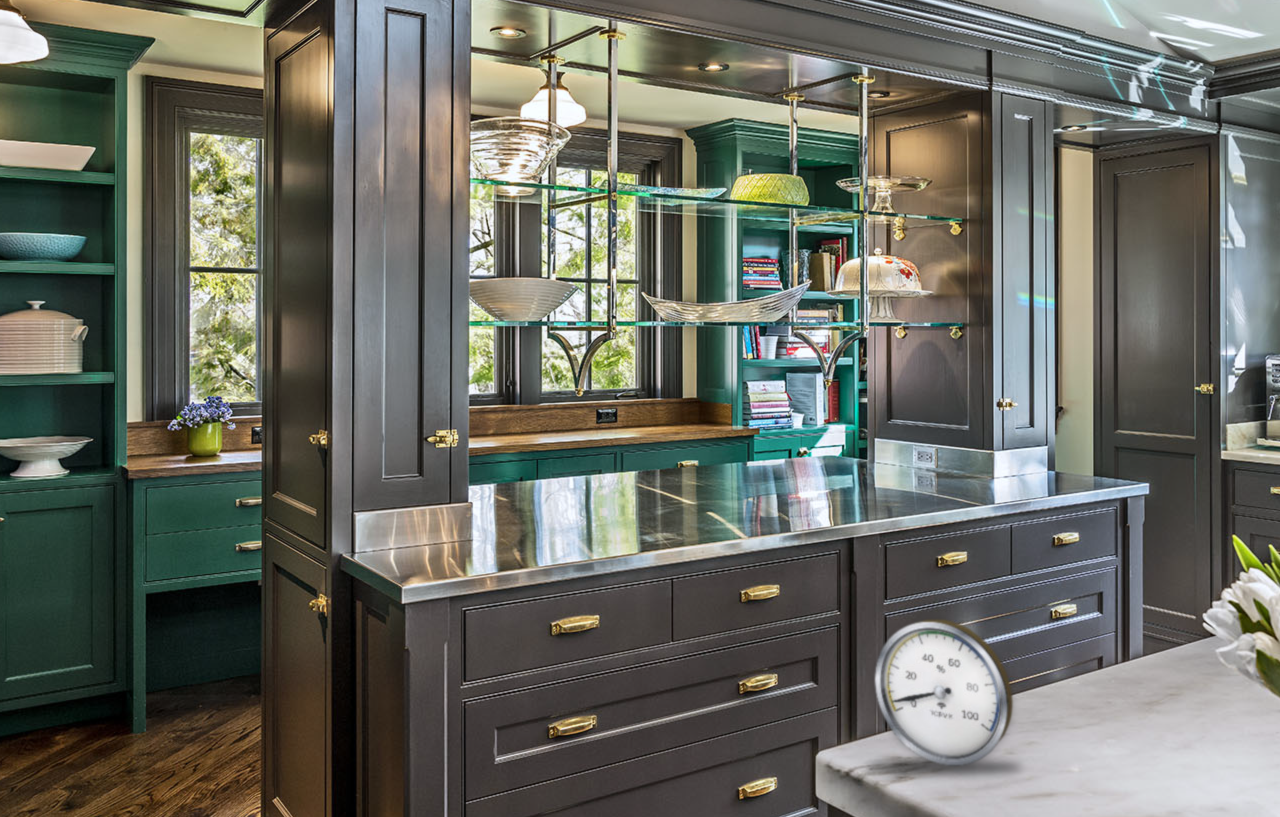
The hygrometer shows 4 %
